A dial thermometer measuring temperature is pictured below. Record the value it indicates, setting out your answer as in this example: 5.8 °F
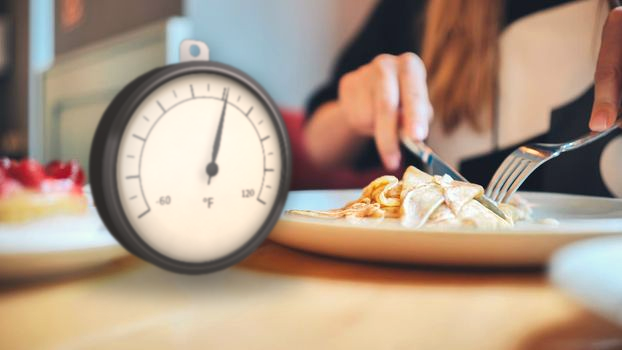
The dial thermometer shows 40 °F
